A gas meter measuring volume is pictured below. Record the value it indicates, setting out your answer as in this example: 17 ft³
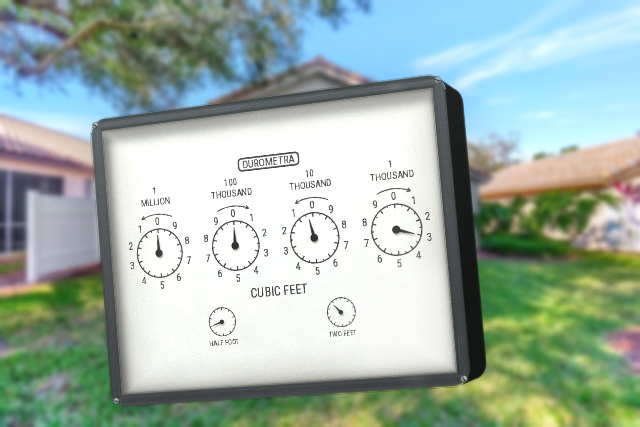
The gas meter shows 300 ft³
